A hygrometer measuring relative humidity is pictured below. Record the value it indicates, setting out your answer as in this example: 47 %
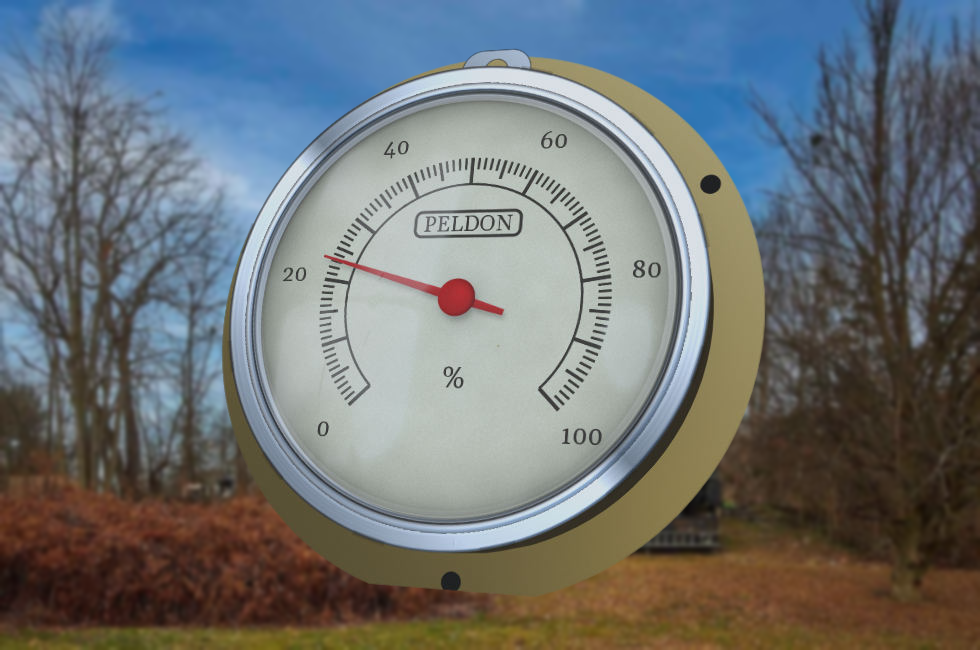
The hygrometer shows 23 %
